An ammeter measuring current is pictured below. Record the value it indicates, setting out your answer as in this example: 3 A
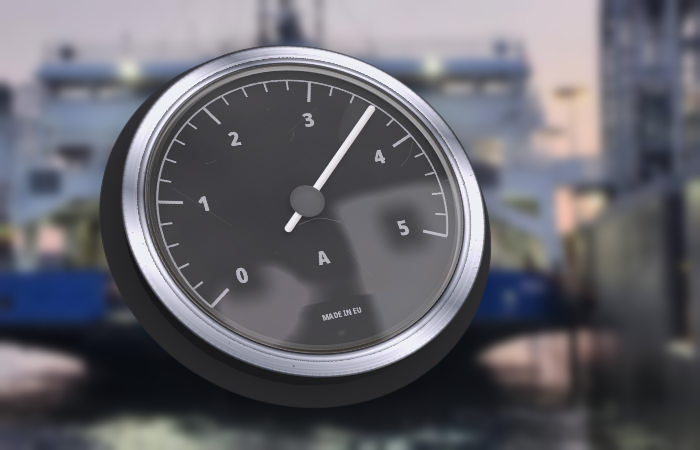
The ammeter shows 3.6 A
